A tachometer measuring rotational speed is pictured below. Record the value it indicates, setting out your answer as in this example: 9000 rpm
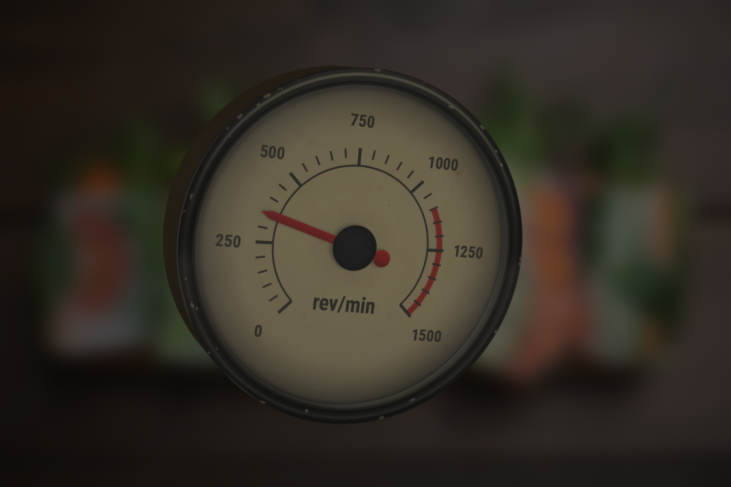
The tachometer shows 350 rpm
